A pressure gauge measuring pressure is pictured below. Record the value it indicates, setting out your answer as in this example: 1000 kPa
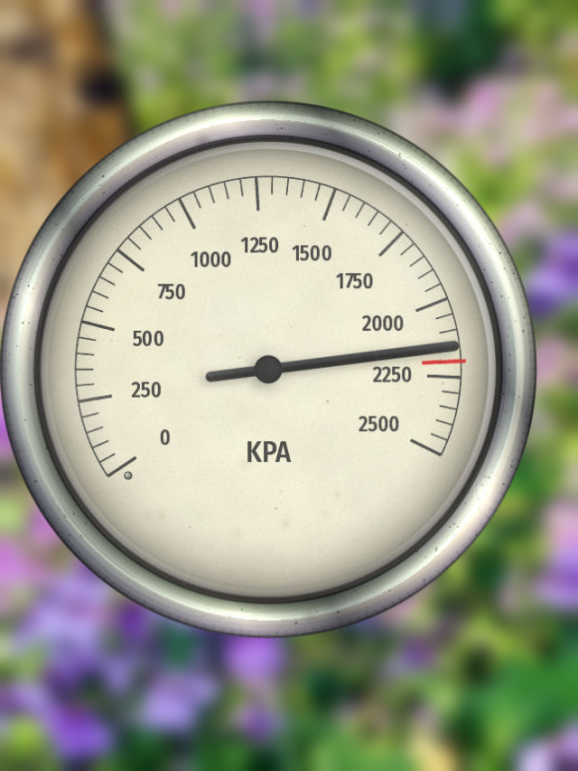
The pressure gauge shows 2150 kPa
